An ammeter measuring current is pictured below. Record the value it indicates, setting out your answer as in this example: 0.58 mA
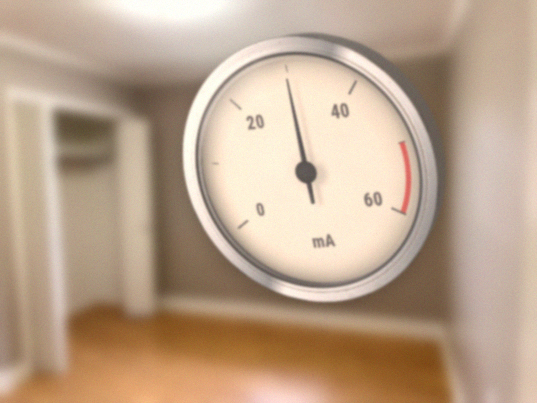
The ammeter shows 30 mA
